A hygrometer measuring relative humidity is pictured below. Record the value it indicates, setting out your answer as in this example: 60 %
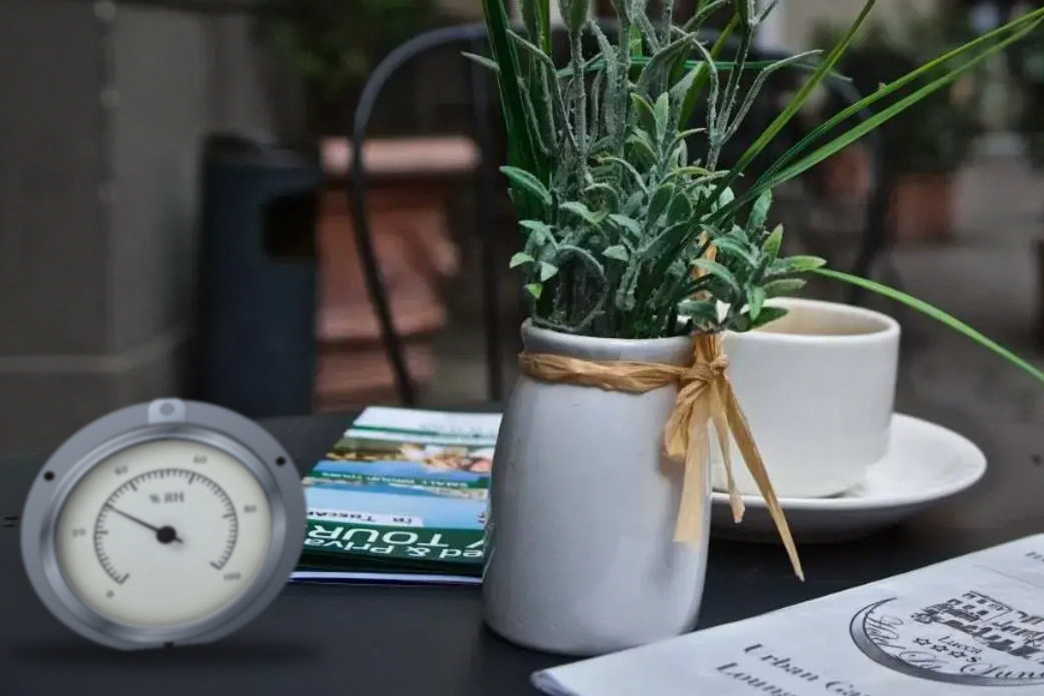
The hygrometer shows 30 %
